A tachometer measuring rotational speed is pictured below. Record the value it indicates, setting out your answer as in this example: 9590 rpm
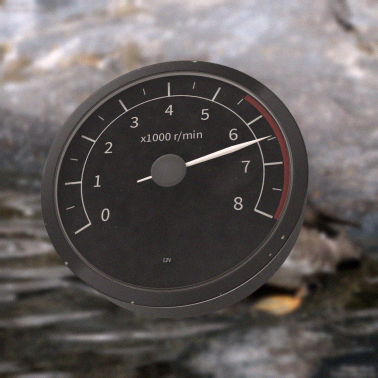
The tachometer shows 6500 rpm
